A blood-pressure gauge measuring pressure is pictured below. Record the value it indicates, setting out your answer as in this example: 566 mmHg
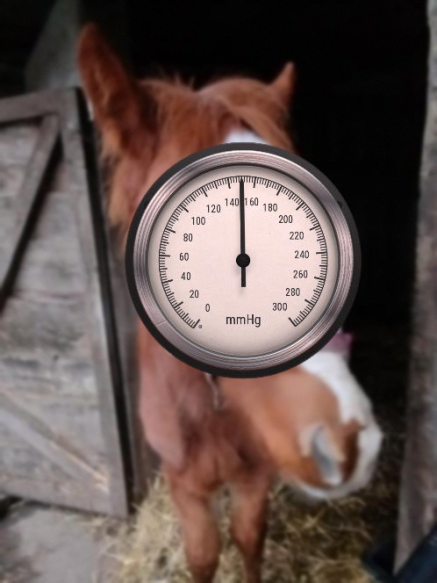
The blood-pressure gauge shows 150 mmHg
